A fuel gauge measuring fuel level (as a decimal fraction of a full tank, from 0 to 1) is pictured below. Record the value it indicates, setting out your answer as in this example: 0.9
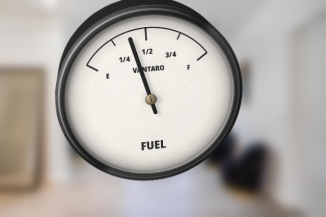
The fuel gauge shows 0.375
